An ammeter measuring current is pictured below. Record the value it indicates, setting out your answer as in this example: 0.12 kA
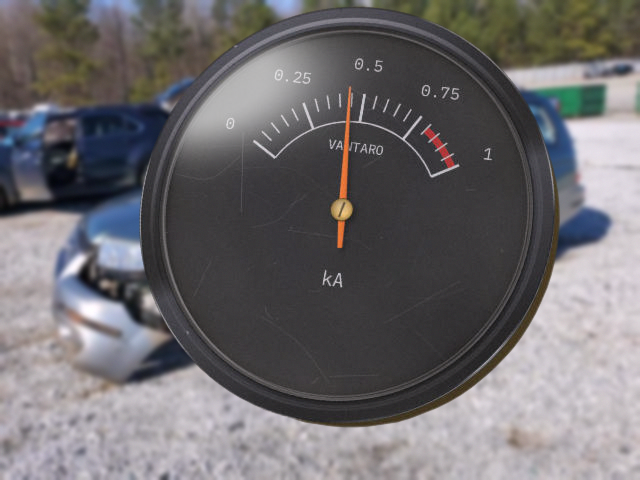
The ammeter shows 0.45 kA
